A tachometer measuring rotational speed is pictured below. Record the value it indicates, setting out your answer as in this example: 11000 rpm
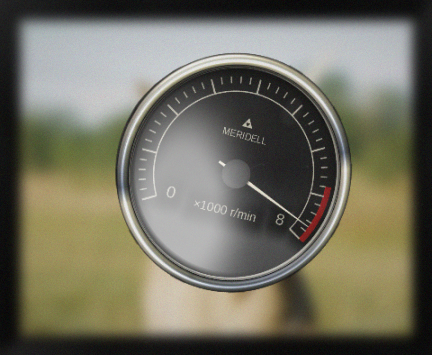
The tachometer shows 7700 rpm
